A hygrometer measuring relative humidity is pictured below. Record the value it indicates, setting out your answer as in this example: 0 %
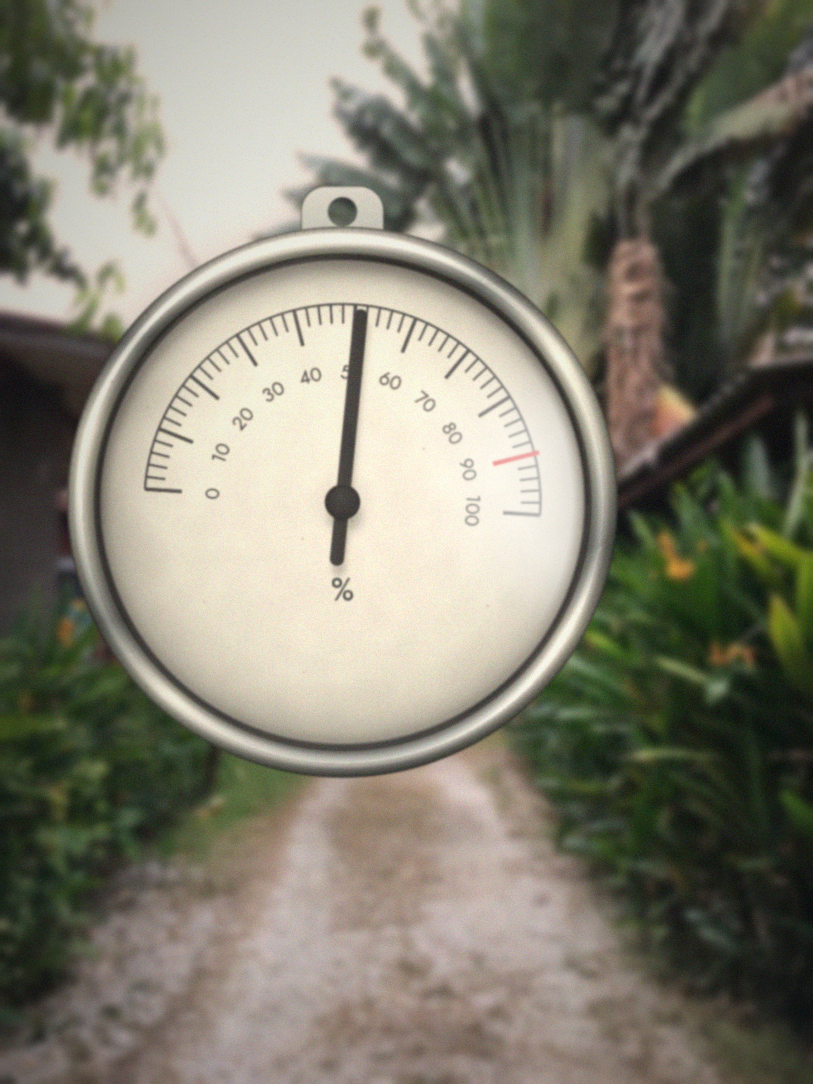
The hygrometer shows 51 %
